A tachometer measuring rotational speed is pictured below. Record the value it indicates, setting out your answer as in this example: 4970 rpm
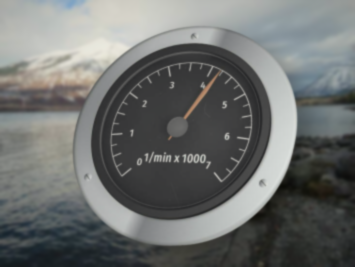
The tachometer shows 4250 rpm
